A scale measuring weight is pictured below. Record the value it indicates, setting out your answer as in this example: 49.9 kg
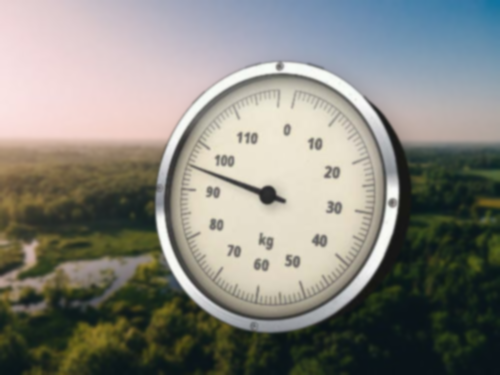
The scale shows 95 kg
